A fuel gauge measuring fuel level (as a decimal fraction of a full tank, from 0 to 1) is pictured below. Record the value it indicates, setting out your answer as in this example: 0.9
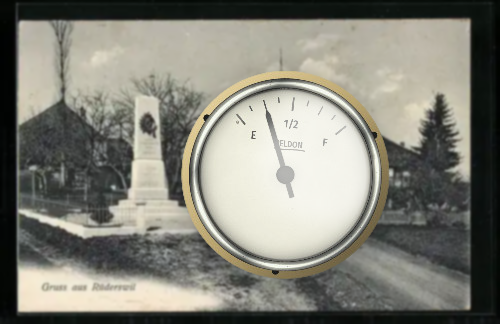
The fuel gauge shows 0.25
